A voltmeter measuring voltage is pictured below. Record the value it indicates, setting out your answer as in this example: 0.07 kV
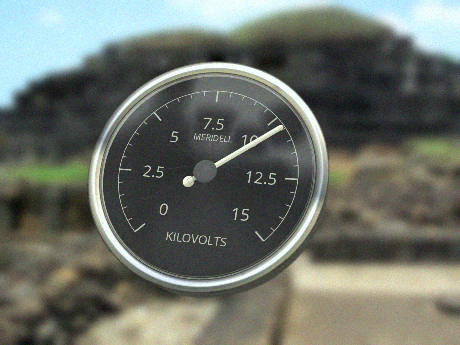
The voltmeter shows 10.5 kV
